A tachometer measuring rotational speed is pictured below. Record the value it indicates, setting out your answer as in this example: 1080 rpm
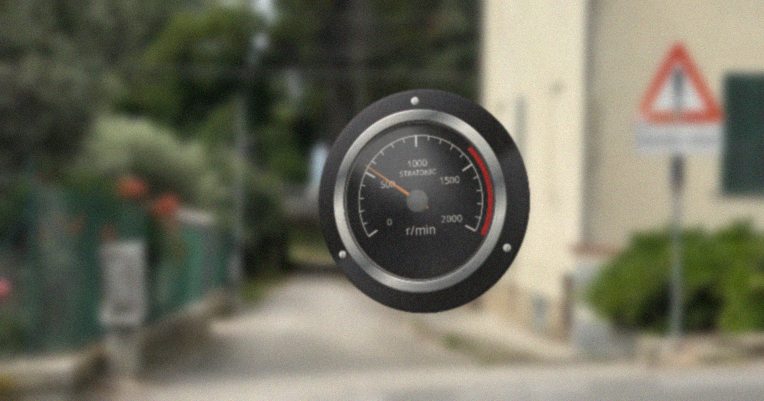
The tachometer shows 550 rpm
